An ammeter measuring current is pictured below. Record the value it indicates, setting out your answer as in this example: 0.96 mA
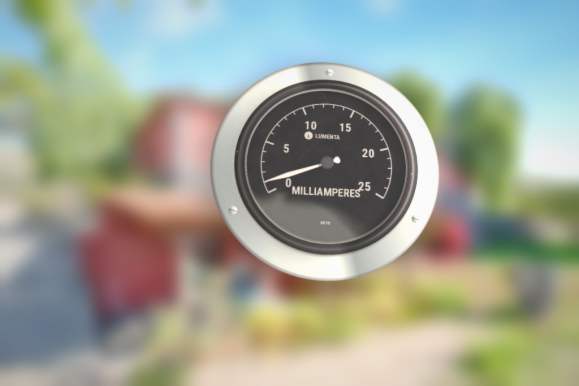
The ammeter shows 1 mA
